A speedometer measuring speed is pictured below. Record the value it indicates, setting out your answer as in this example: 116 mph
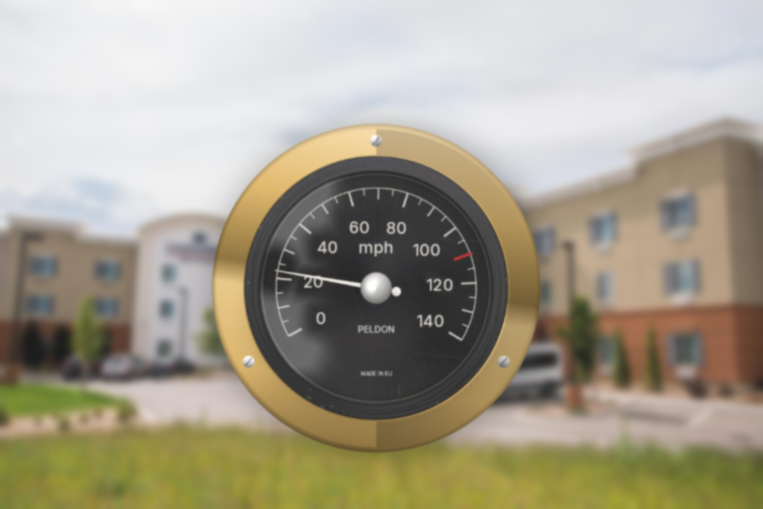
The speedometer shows 22.5 mph
